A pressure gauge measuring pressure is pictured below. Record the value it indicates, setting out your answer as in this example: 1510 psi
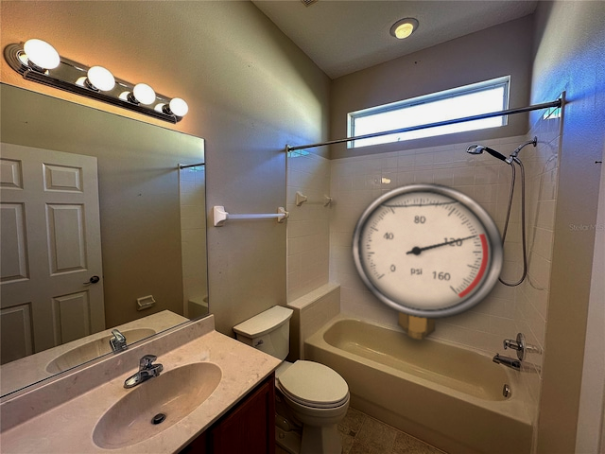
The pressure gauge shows 120 psi
